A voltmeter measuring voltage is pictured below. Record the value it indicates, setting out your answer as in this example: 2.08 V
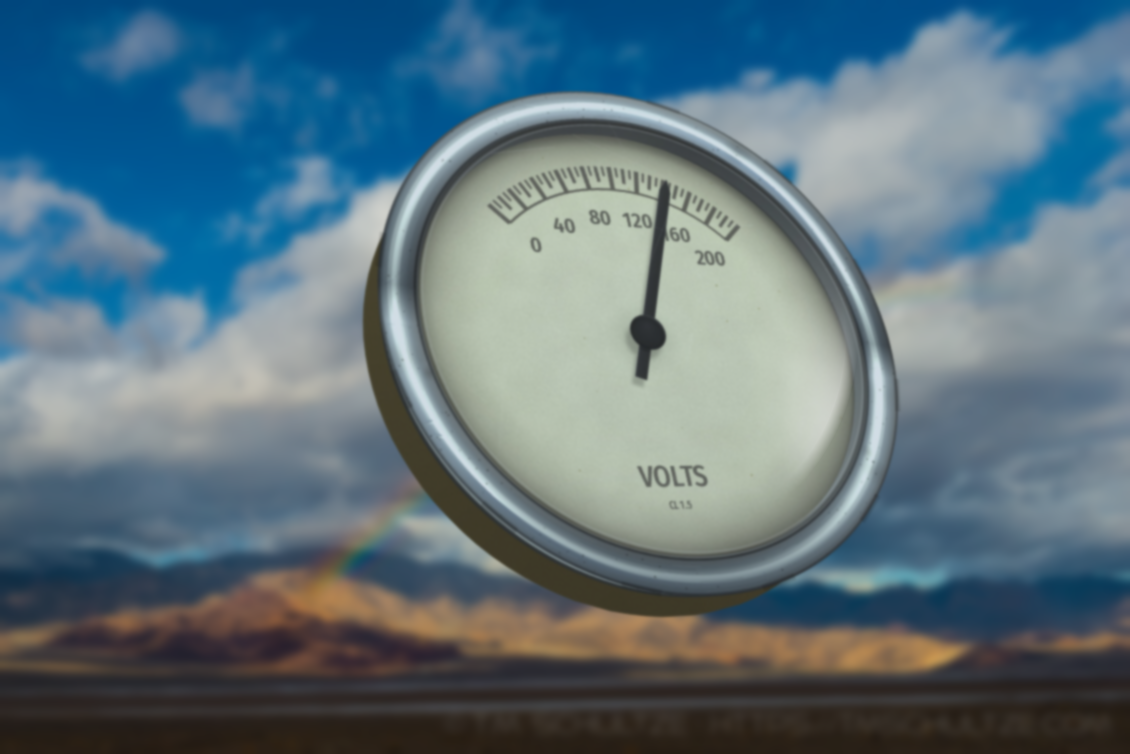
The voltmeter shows 140 V
